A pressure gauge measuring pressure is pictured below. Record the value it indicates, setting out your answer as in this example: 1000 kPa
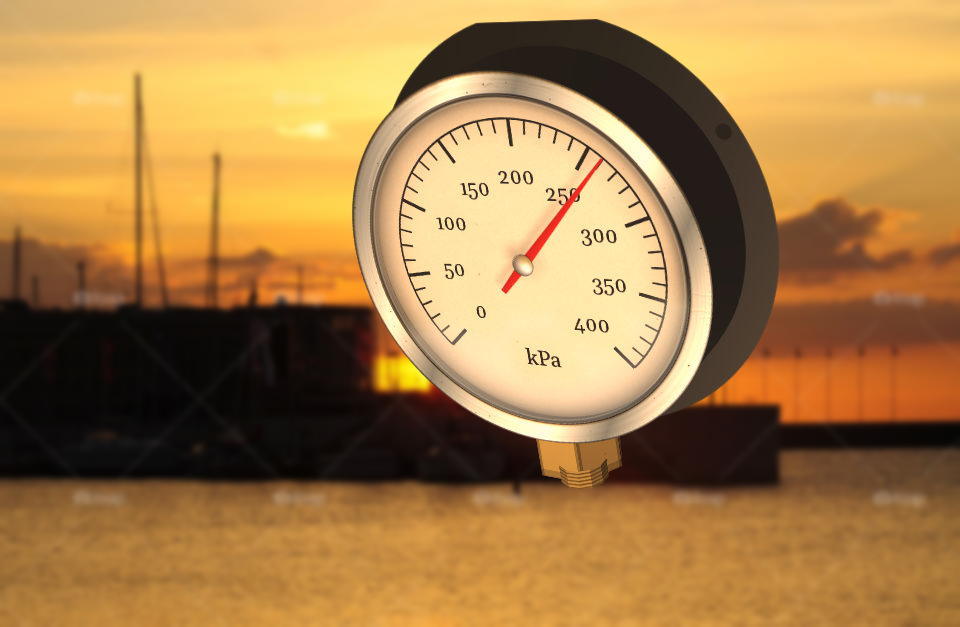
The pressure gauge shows 260 kPa
